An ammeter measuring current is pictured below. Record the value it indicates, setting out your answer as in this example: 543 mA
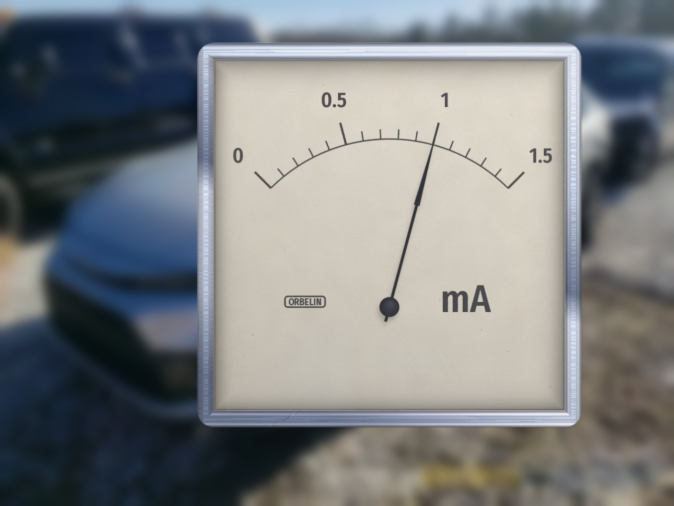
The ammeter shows 1 mA
